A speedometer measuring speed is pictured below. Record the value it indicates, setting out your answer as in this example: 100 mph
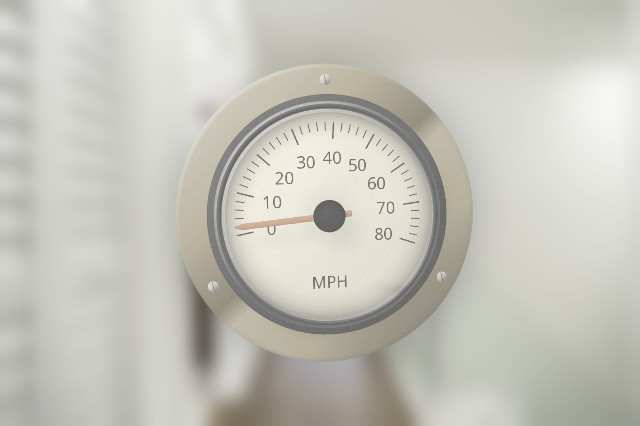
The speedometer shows 2 mph
